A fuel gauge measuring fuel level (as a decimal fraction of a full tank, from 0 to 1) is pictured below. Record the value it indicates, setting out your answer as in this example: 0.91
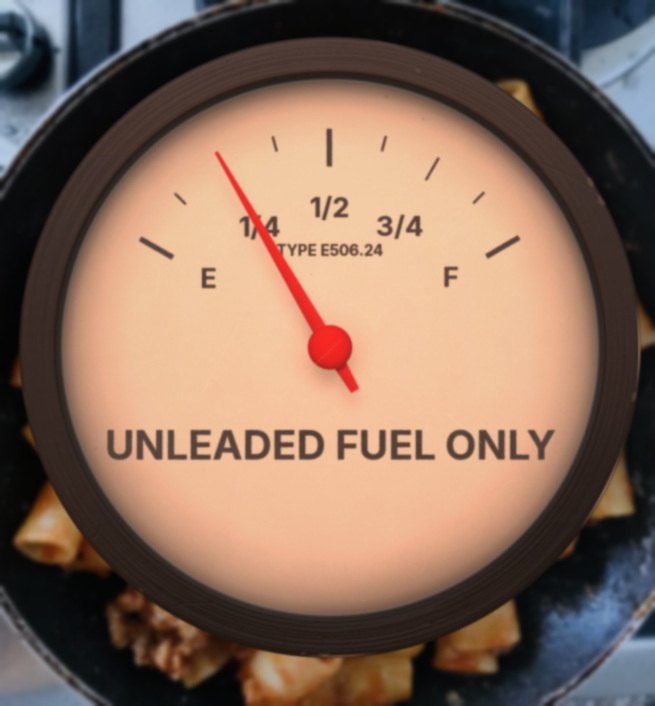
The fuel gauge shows 0.25
